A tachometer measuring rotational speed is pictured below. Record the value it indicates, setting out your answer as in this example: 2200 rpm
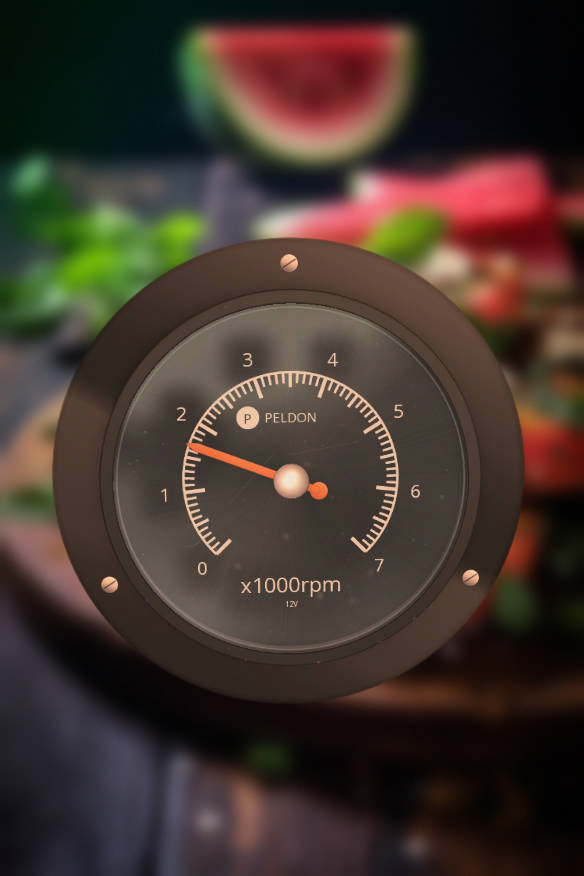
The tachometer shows 1700 rpm
